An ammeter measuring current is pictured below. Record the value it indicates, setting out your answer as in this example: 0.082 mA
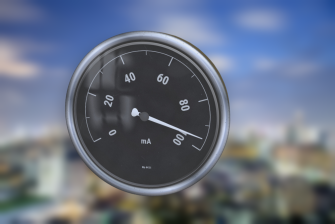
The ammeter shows 95 mA
